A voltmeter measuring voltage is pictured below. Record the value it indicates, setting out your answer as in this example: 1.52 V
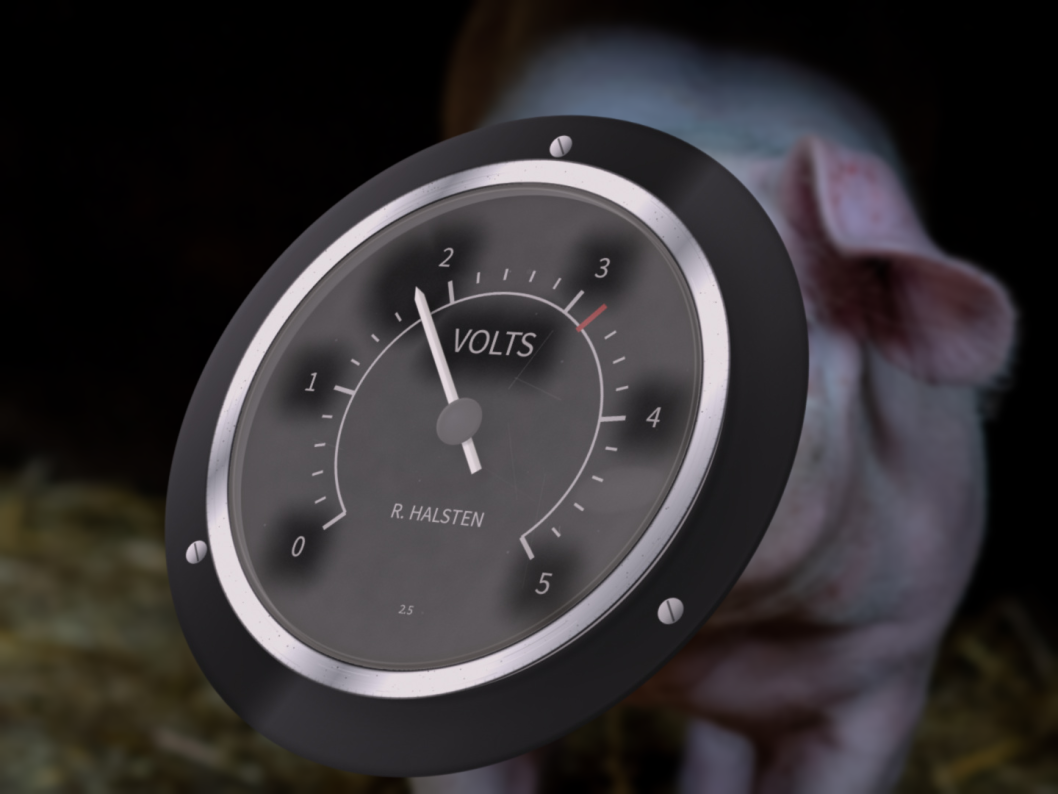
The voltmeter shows 1.8 V
